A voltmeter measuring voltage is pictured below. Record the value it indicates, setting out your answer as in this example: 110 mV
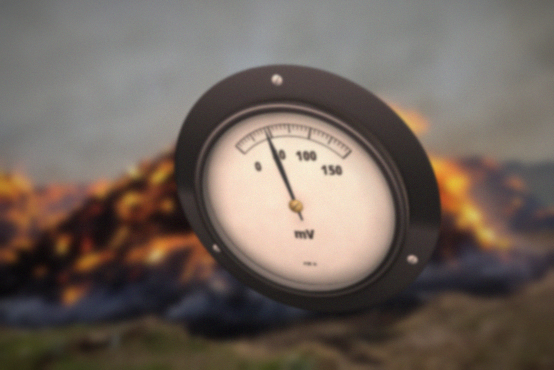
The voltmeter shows 50 mV
